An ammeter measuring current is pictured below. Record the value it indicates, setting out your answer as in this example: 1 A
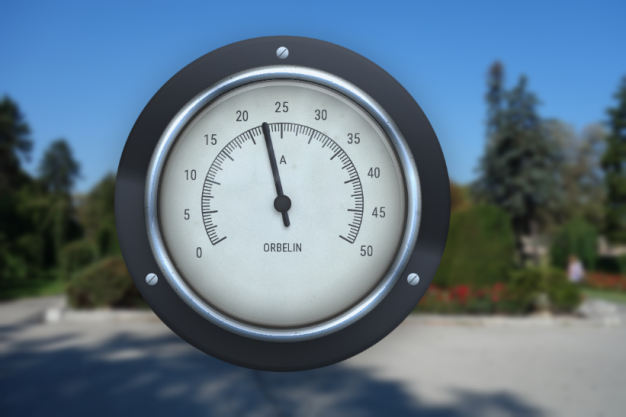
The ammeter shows 22.5 A
